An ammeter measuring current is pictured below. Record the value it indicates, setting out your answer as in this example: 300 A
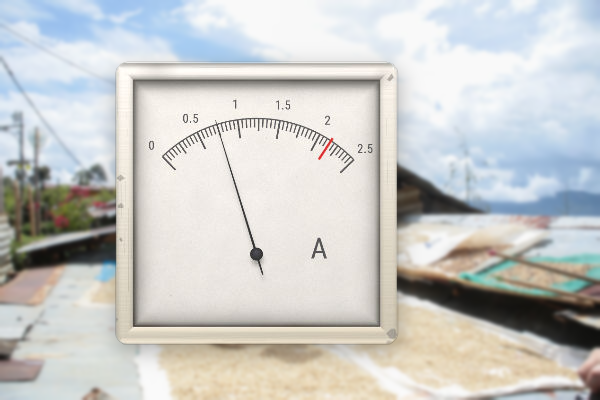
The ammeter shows 0.75 A
